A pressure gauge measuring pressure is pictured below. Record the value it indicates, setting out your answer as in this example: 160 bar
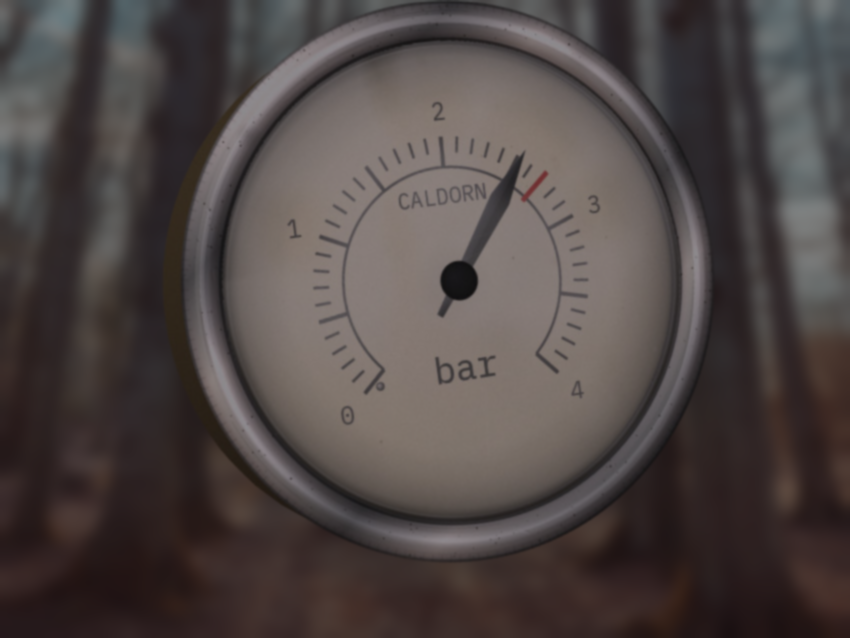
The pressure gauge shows 2.5 bar
